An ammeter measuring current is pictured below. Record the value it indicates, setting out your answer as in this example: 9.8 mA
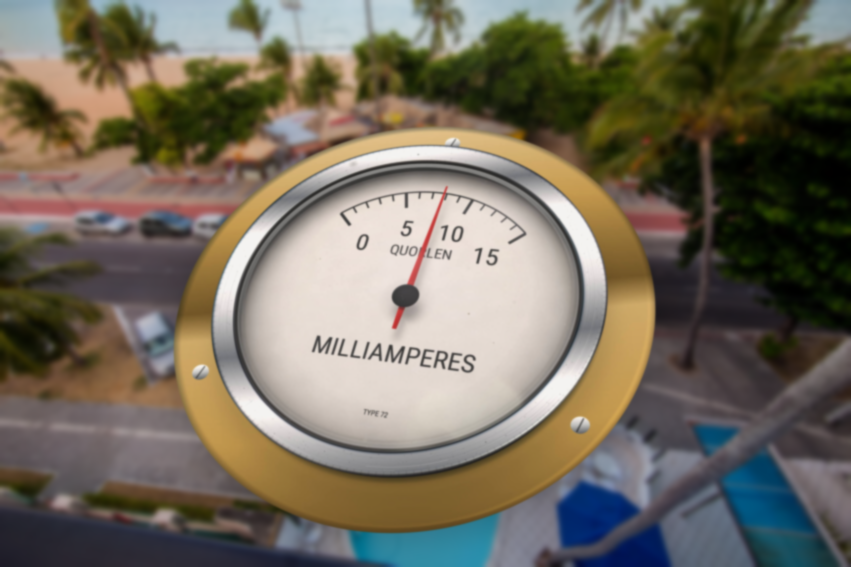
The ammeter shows 8 mA
